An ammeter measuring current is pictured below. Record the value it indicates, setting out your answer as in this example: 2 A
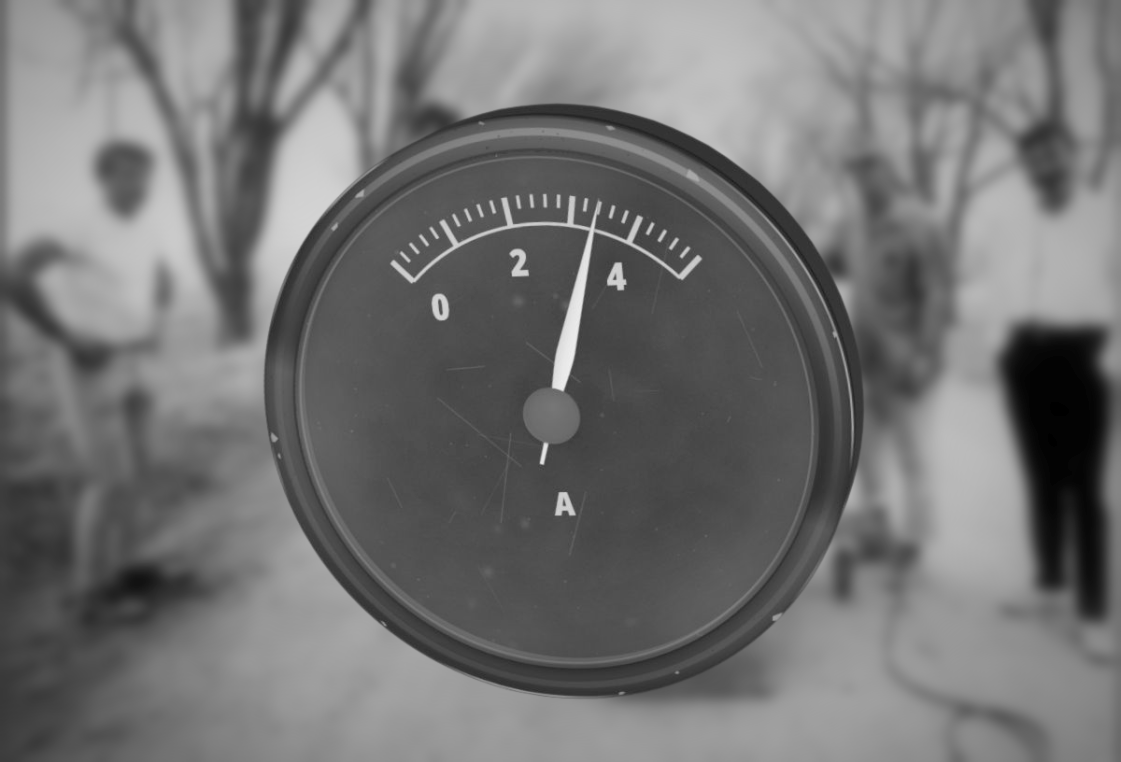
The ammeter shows 3.4 A
